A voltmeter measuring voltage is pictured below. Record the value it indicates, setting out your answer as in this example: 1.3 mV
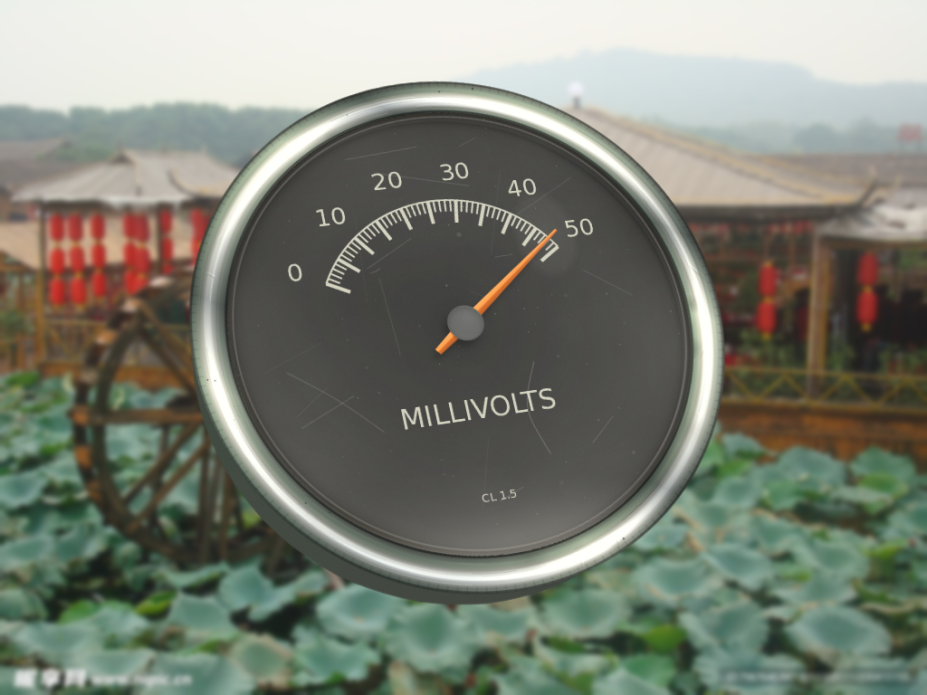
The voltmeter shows 48 mV
